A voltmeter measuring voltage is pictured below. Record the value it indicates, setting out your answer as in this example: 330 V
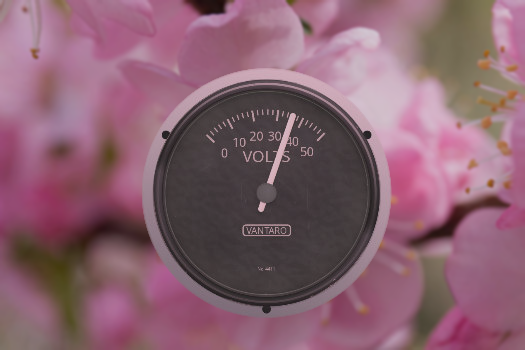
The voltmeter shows 36 V
